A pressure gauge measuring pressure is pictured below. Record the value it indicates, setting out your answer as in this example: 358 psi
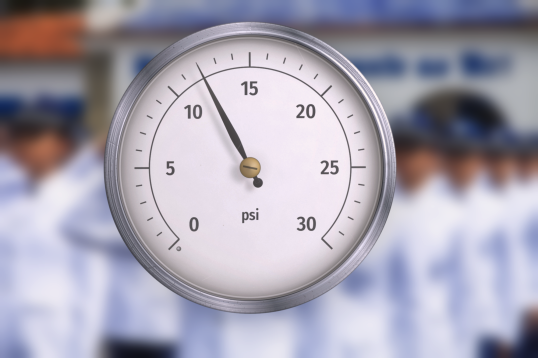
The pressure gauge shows 12 psi
